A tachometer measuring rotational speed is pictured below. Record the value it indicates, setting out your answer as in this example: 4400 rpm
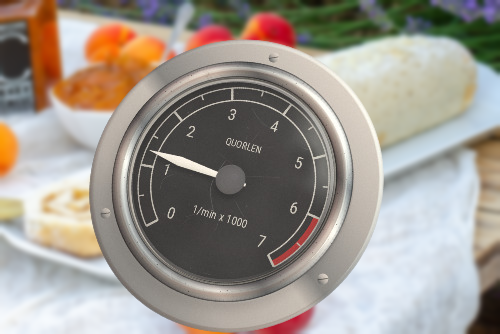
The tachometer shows 1250 rpm
